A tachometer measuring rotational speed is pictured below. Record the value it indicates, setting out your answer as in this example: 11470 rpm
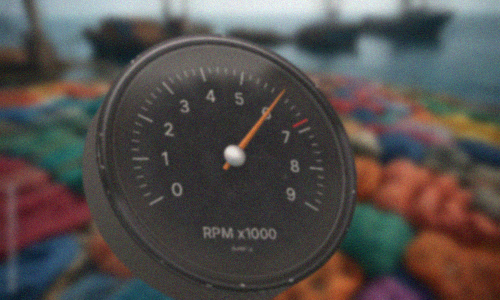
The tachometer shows 6000 rpm
